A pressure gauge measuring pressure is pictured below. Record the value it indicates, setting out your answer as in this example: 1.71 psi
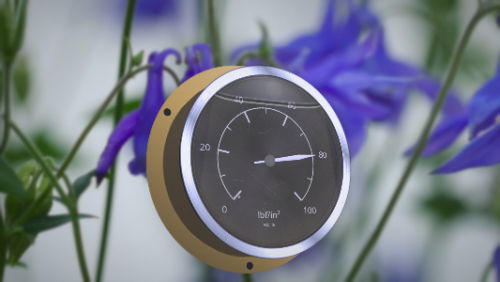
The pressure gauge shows 80 psi
